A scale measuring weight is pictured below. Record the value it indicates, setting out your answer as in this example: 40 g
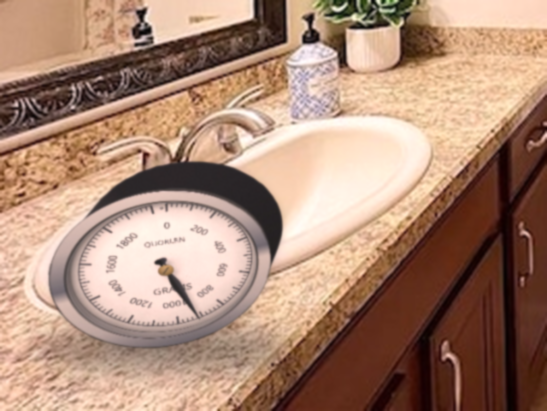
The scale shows 900 g
